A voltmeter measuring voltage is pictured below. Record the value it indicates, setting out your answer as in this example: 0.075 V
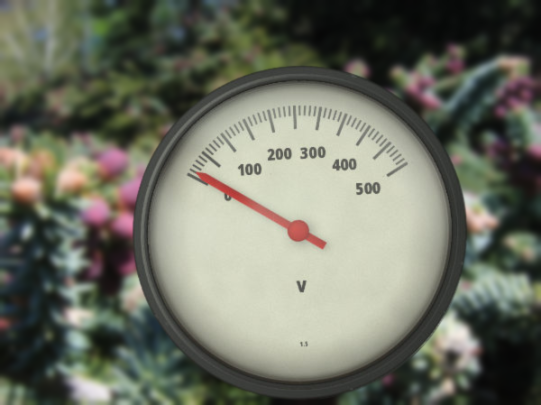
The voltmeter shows 10 V
